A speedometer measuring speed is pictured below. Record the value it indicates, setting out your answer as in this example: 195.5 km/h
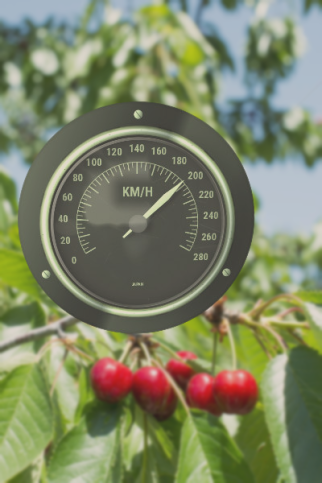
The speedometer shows 195 km/h
